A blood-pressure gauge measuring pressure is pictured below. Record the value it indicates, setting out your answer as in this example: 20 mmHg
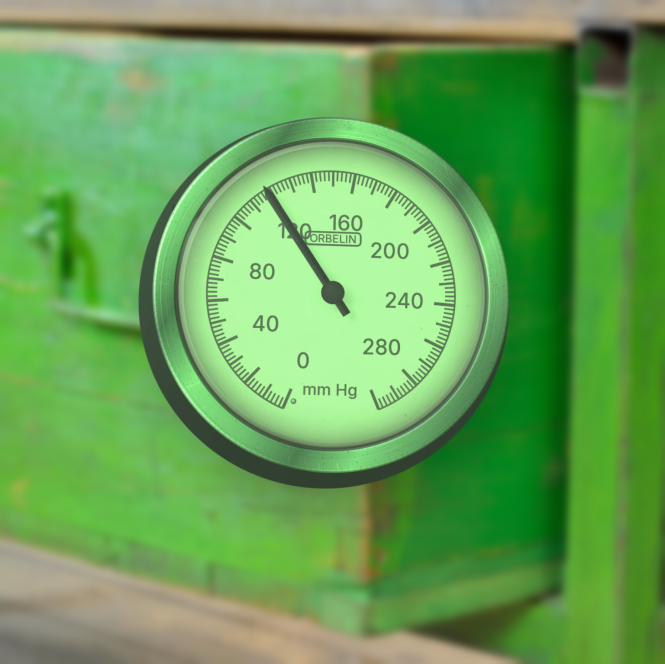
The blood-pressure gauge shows 118 mmHg
